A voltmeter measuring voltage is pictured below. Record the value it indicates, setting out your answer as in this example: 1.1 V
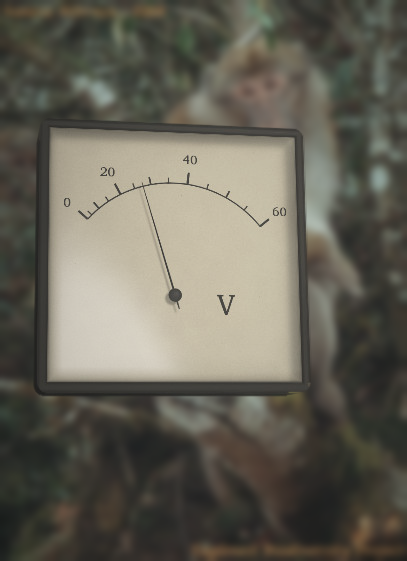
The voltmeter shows 27.5 V
